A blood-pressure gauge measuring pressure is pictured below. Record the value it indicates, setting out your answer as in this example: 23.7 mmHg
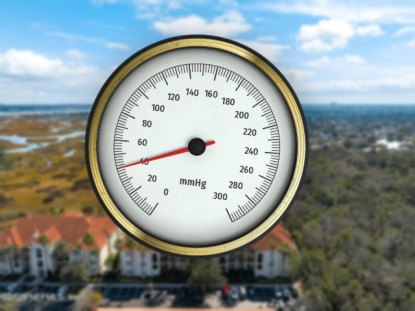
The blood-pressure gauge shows 40 mmHg
